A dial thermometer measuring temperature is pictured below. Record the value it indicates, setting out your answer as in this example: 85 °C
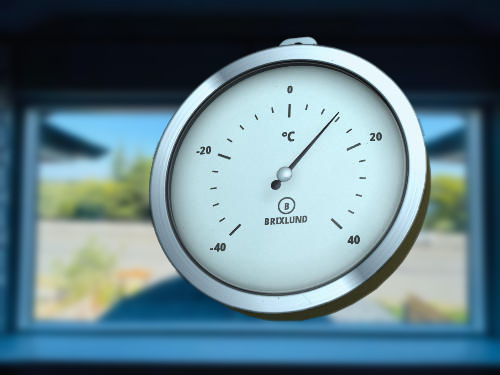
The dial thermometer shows 12 °C
